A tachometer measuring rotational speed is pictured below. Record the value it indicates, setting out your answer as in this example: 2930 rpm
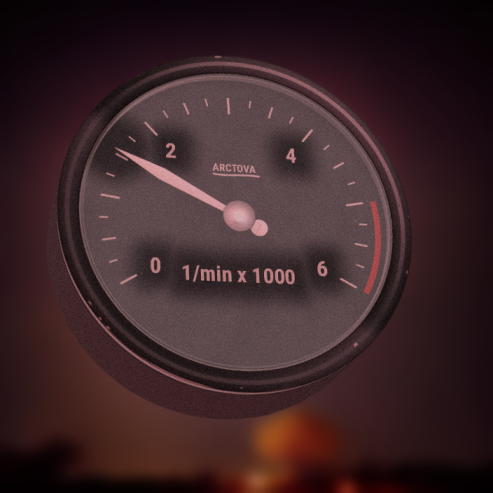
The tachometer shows 1500 rpm
